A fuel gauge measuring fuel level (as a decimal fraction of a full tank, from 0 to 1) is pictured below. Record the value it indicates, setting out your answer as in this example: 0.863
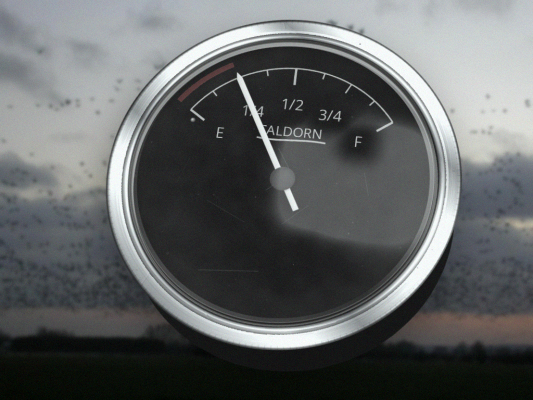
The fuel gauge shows 0.25
